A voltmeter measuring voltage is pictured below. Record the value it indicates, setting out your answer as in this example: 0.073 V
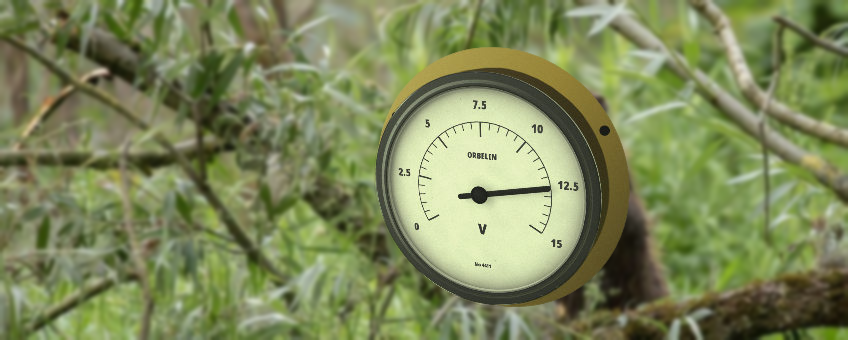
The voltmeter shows 12.5 V
